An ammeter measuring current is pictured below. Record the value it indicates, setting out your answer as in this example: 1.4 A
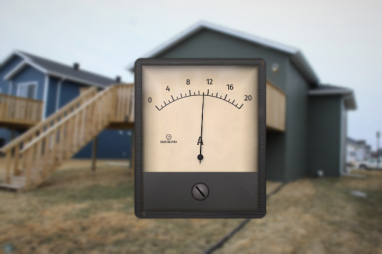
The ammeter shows 11 A
